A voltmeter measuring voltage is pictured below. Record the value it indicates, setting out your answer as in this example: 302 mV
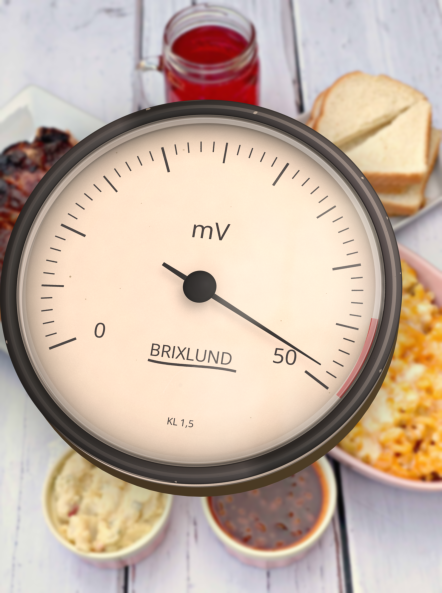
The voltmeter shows 49 mV
